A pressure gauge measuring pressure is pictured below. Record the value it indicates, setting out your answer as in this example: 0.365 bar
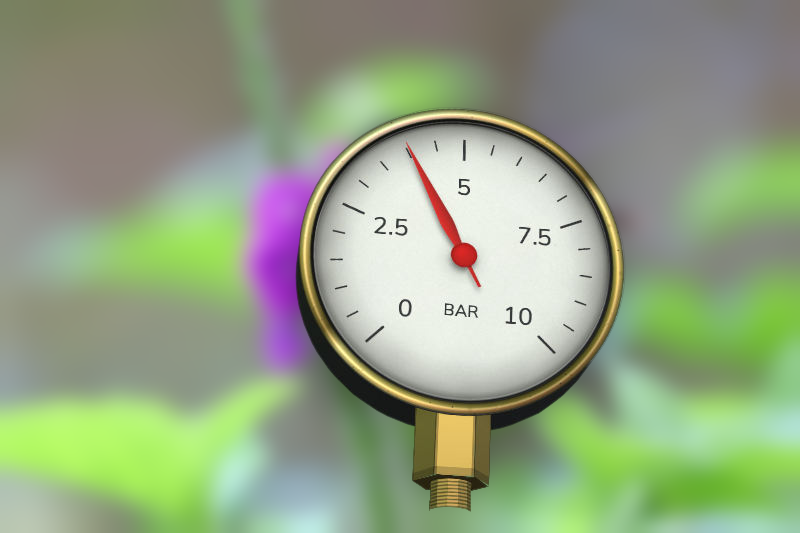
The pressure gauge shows 4 bar
